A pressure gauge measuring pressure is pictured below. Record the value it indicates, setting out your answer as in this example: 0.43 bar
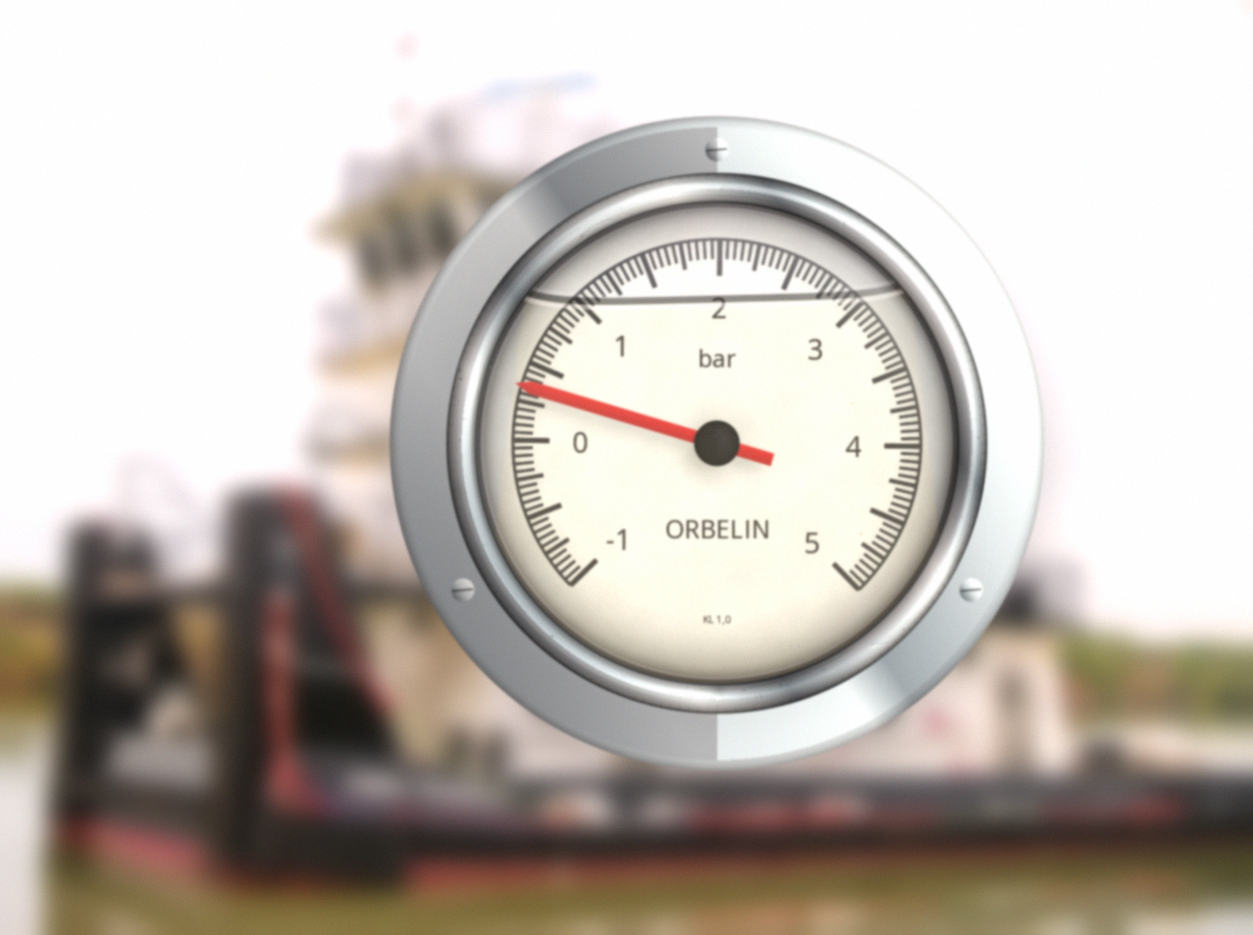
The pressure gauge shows 0.35 bar
